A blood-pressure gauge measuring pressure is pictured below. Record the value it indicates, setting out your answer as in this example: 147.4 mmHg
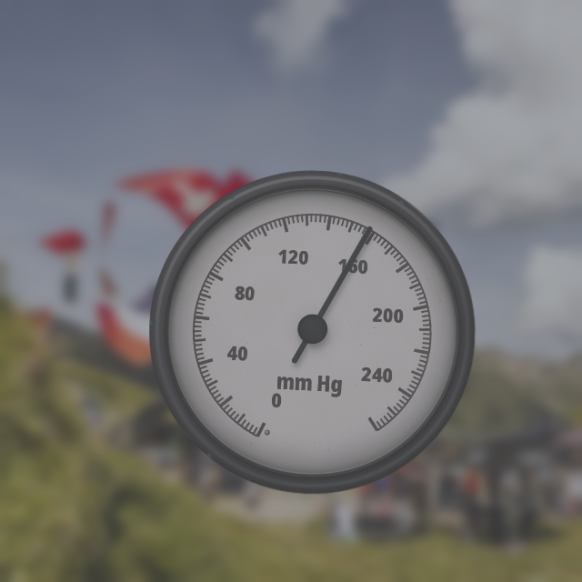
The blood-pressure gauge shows 158 mmHg
